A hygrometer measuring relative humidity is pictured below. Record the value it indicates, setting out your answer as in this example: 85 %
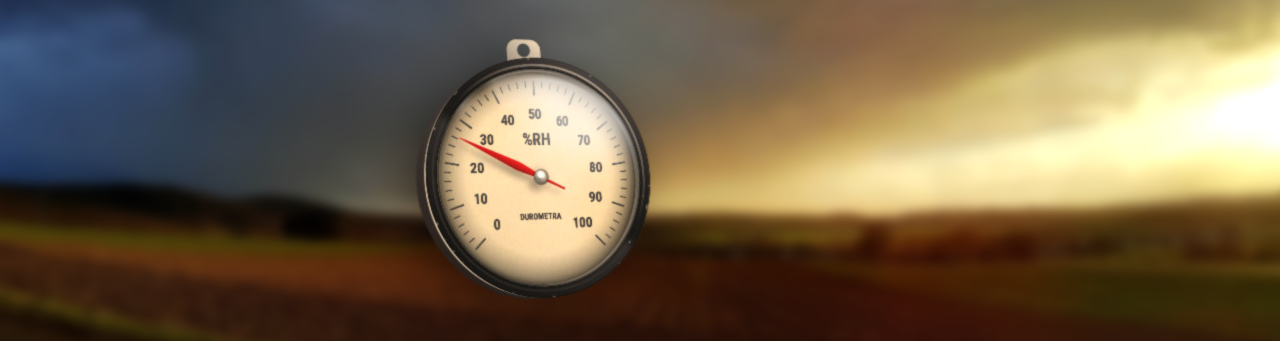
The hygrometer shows 26 %
